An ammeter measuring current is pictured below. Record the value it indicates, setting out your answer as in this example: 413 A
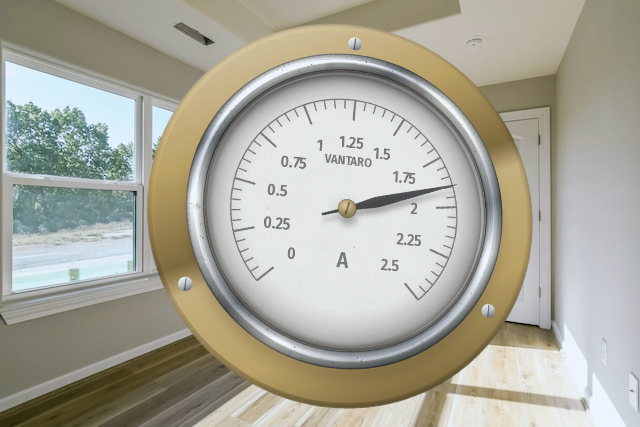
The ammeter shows 1.9 A
